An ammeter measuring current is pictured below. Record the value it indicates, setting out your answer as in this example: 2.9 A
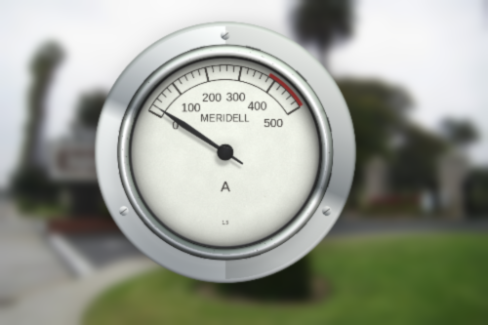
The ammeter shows 20 A
